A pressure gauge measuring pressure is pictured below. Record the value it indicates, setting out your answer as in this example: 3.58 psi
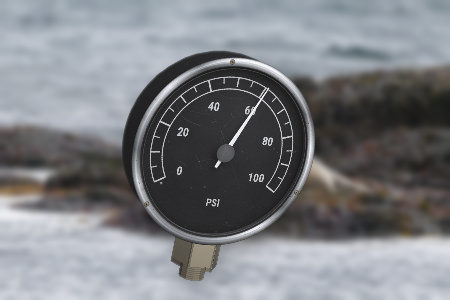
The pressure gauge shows 60 psi
